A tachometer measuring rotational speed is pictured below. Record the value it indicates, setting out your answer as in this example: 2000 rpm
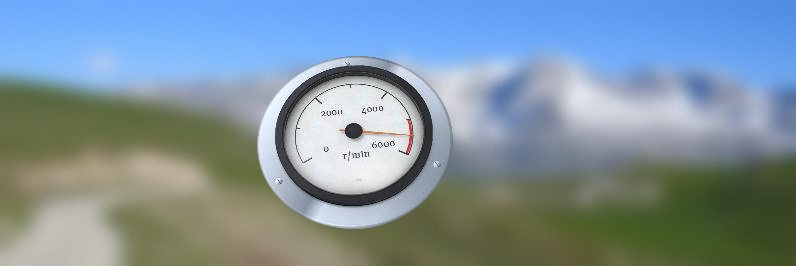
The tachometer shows 5500 rpm
